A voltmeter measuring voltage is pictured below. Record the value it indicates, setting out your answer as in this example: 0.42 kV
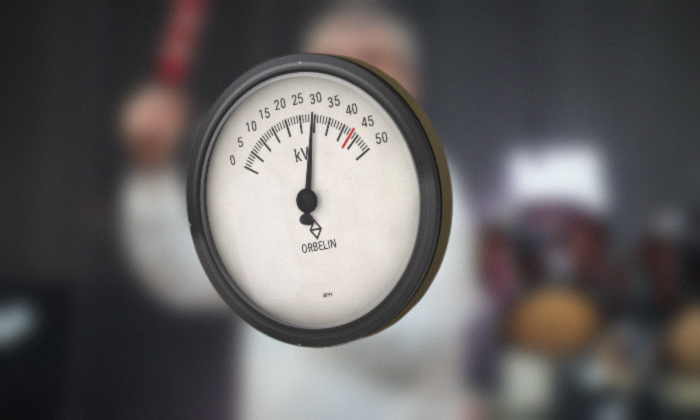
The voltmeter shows 30 kV
